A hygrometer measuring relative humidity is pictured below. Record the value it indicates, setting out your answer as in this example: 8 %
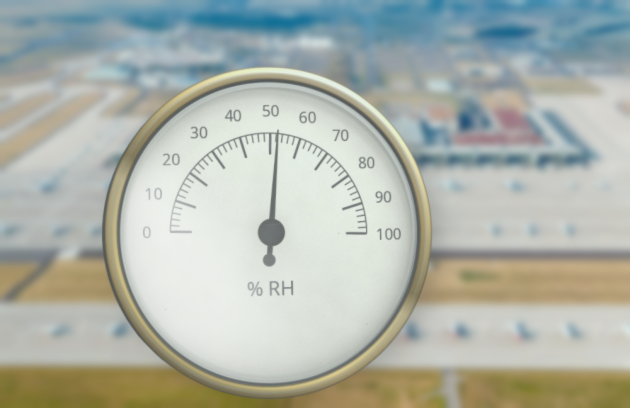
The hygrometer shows 52 %
